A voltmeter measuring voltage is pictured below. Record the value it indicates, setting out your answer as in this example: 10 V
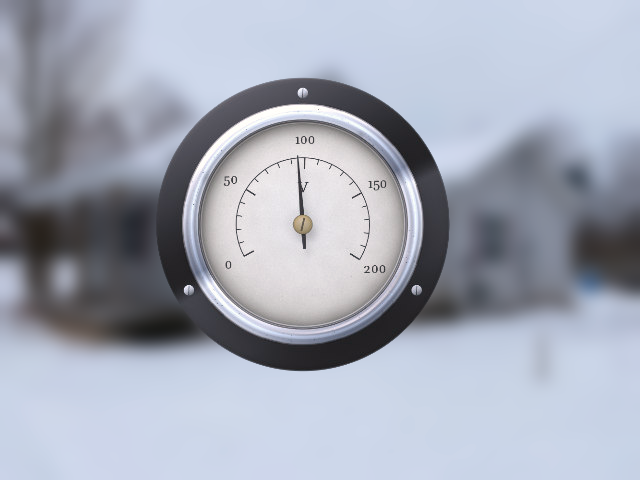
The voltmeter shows 95 V
